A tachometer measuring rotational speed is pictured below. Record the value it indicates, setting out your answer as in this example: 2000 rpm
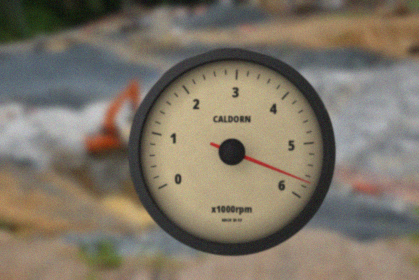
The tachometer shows 5700 rpm
